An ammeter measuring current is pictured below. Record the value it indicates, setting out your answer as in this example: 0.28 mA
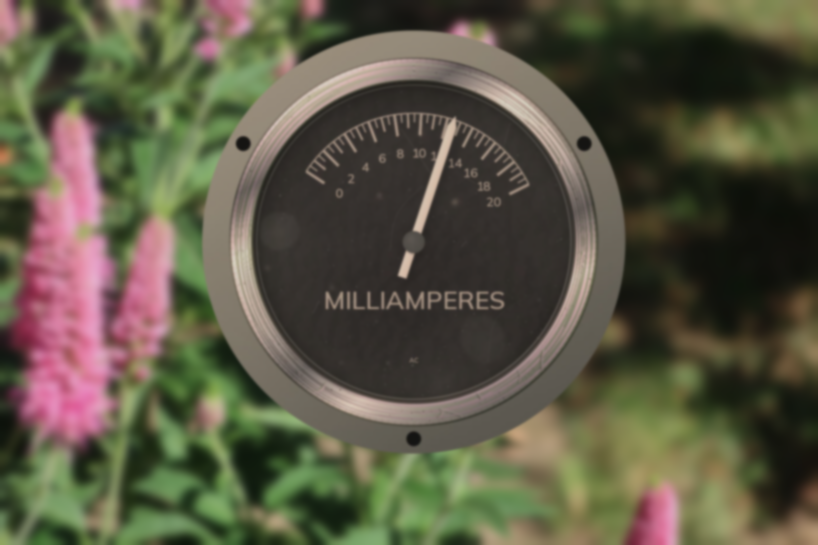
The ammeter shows 12.5 mA
